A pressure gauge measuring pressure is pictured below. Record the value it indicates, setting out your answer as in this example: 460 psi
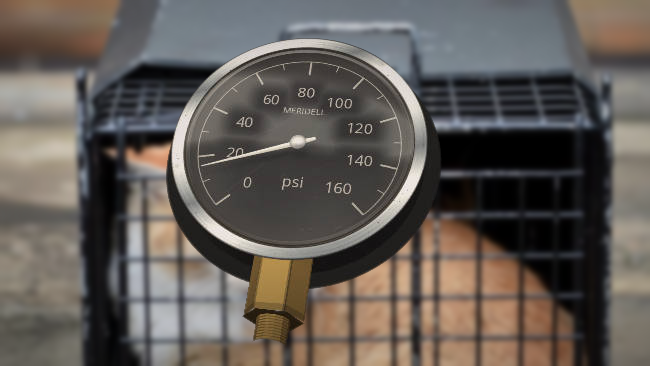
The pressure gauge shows 15 psi
